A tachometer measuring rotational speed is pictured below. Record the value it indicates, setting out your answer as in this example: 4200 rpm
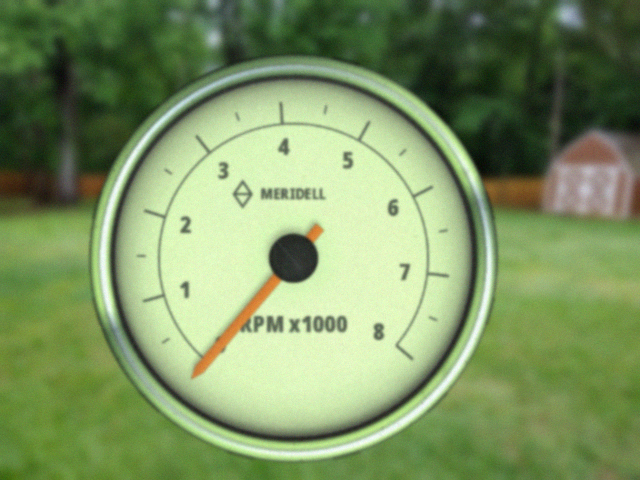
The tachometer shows 0 rpm
